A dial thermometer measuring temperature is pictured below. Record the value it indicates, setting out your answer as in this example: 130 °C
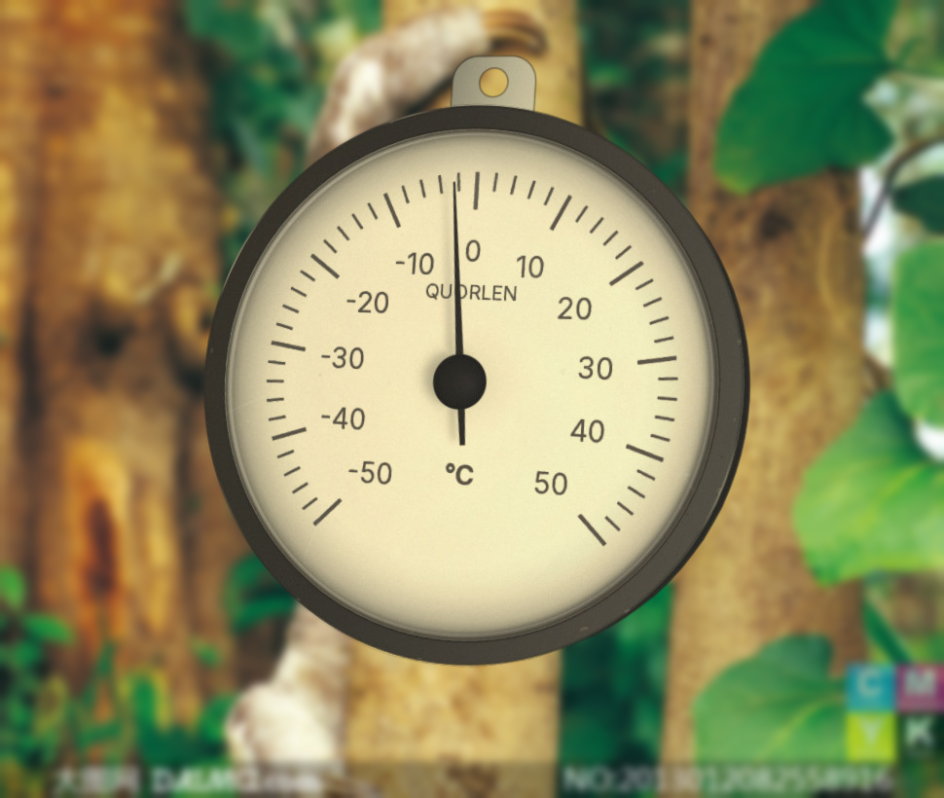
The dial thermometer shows -2 °C
